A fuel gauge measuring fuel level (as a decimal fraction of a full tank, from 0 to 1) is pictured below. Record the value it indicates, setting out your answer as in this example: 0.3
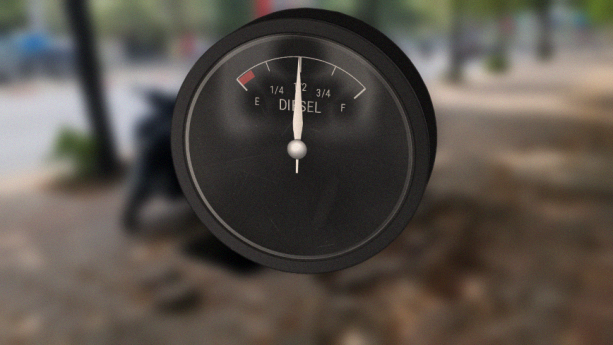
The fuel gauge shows 0.5
